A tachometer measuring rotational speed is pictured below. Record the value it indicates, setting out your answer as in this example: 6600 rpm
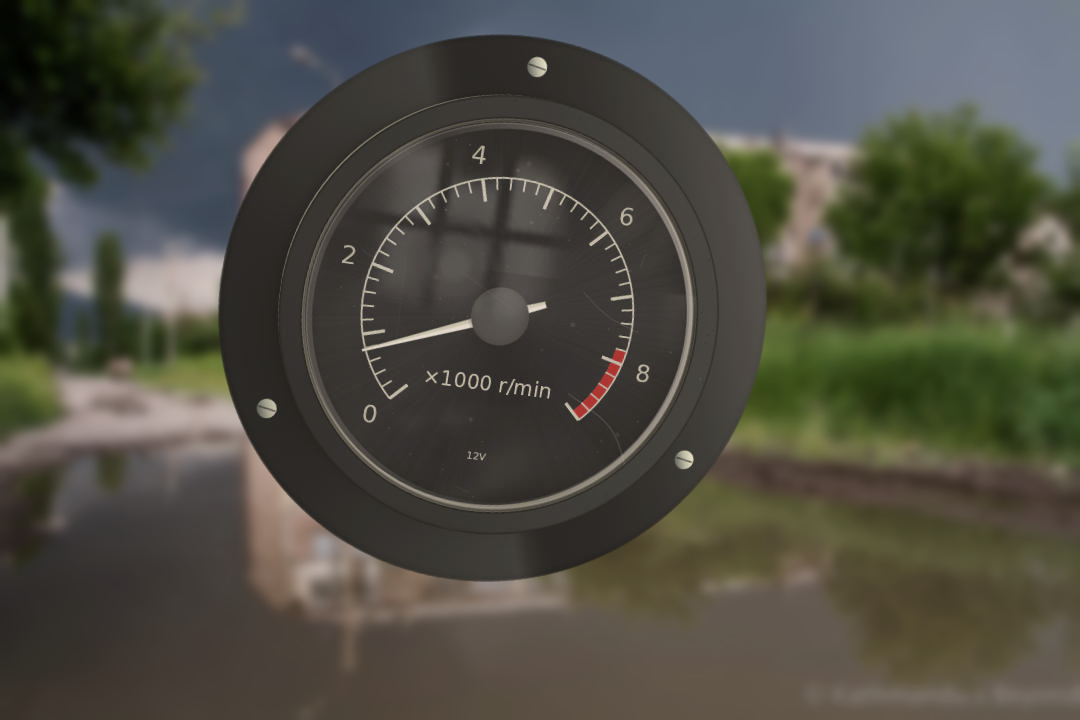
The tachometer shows 800 rpm
